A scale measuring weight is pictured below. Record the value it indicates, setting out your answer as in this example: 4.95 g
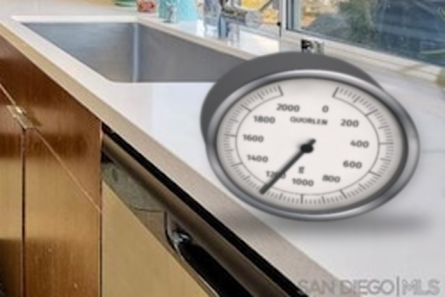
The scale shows 1200 g
